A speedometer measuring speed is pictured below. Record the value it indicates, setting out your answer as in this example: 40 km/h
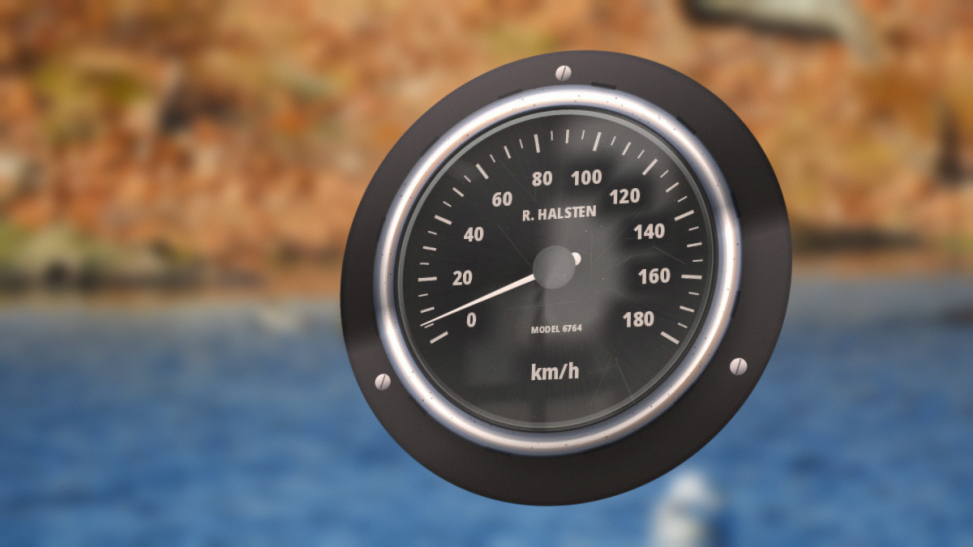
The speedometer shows 5 km/h
